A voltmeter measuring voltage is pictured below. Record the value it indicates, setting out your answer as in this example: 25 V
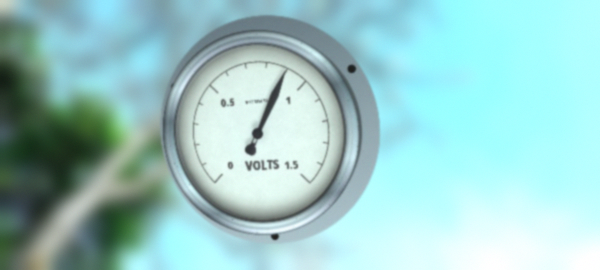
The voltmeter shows 0.9 V
